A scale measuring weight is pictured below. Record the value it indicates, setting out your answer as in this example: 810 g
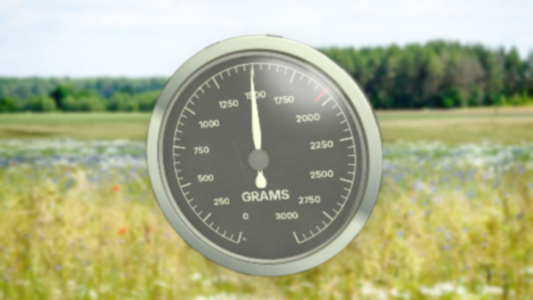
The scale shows 1500 g
